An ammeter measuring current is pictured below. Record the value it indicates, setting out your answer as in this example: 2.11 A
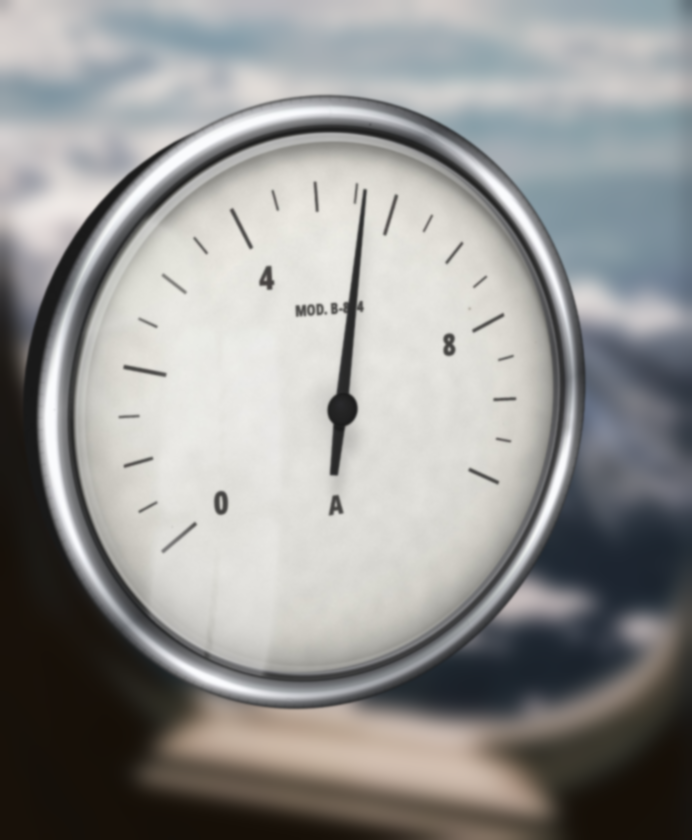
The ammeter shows 5.5 A
